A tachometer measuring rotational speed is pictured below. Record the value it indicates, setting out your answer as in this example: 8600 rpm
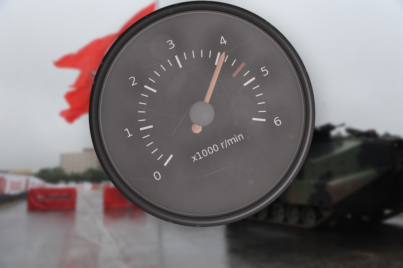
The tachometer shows 4100 rpm
